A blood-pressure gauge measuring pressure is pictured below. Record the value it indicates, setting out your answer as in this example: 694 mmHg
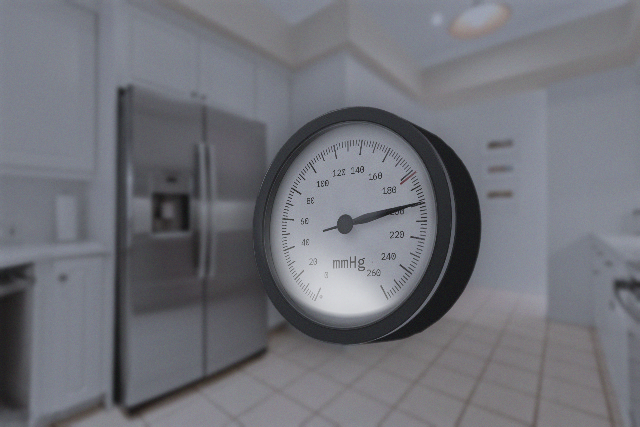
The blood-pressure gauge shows 200 mmHg
